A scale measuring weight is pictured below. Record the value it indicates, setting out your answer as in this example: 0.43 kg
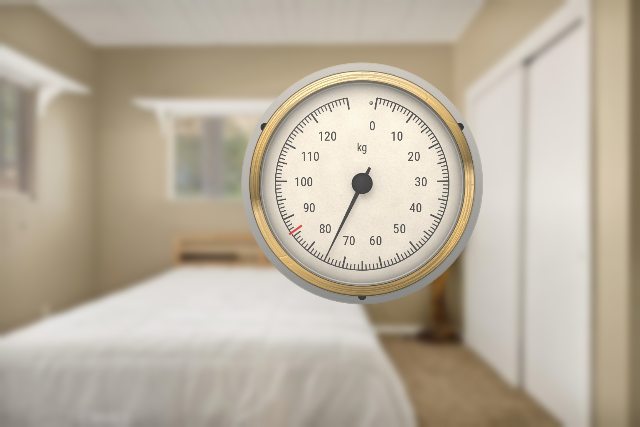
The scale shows 75 kg
